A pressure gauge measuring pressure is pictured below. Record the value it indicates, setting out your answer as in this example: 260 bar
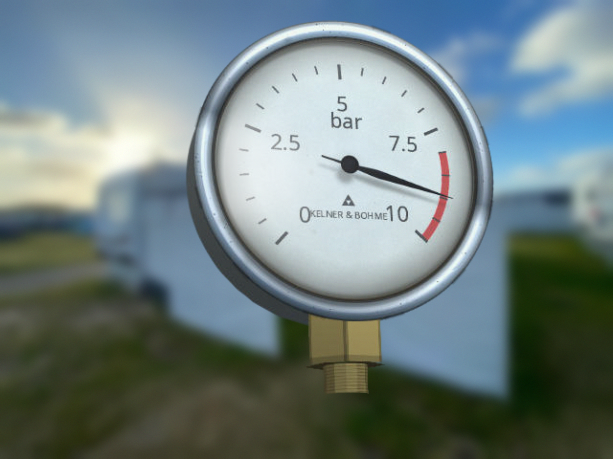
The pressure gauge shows 9 bar
